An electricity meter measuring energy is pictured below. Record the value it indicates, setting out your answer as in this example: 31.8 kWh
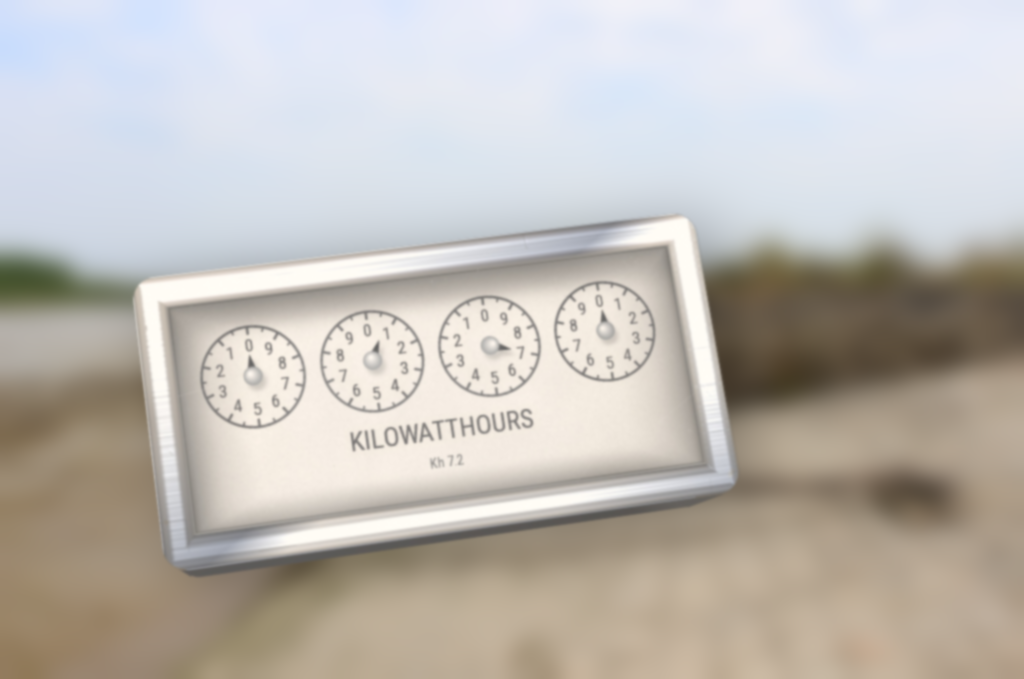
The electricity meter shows 70 kWh
